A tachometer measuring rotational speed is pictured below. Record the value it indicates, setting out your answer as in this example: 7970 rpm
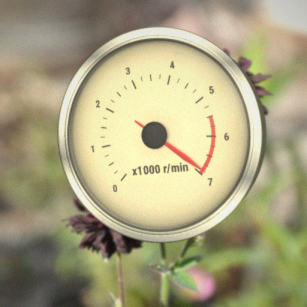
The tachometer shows 6875 rpm
